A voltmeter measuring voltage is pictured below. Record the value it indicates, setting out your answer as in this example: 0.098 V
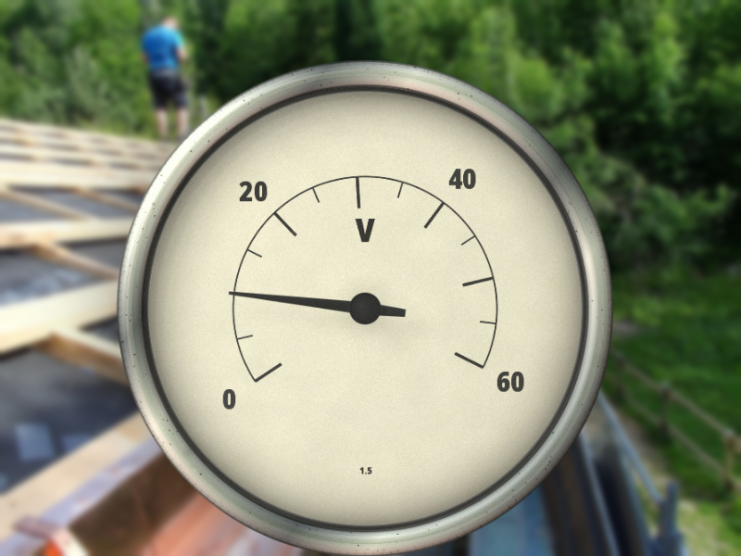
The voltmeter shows 10 V
